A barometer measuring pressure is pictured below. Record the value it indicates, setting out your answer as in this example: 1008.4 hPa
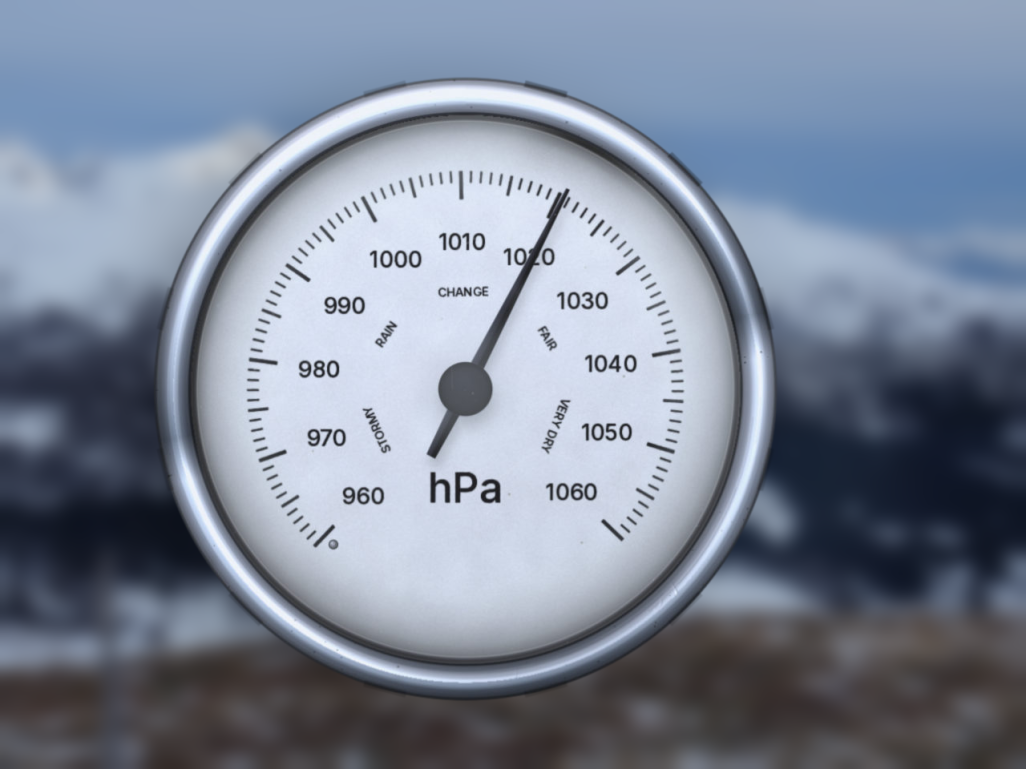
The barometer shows 1020.5 hPa
